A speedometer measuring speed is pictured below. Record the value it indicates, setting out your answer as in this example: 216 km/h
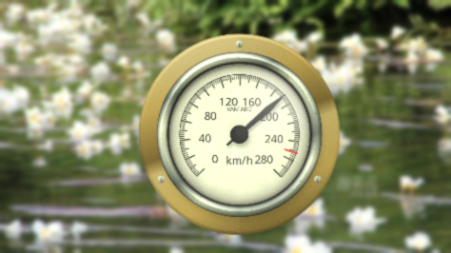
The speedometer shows 190 km/h
